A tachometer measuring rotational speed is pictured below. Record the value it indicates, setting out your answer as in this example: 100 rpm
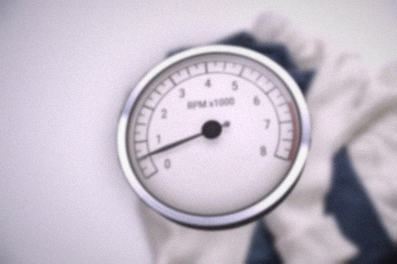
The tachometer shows 500 rpm
